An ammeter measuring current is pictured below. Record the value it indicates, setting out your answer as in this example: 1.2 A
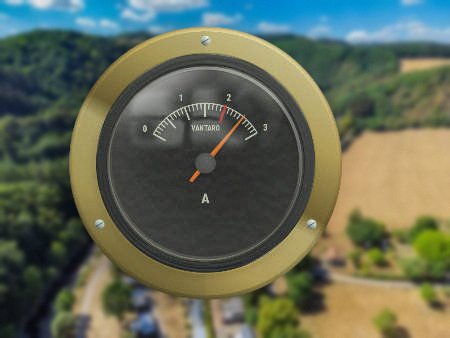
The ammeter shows 2.5 A
